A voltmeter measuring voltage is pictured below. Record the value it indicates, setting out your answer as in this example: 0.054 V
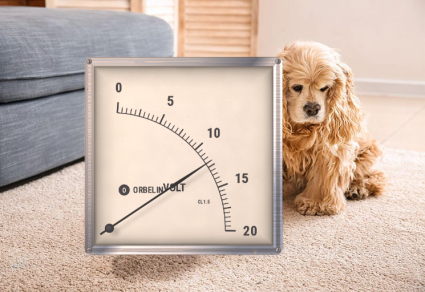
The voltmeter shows 12 V
